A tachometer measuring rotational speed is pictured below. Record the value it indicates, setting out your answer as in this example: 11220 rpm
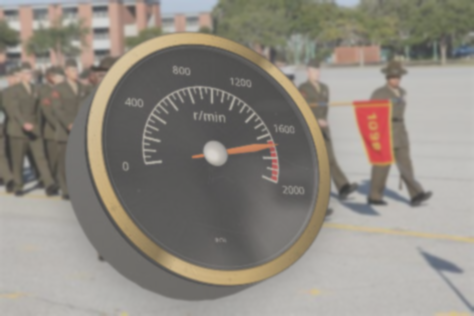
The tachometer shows 1700 rpm
